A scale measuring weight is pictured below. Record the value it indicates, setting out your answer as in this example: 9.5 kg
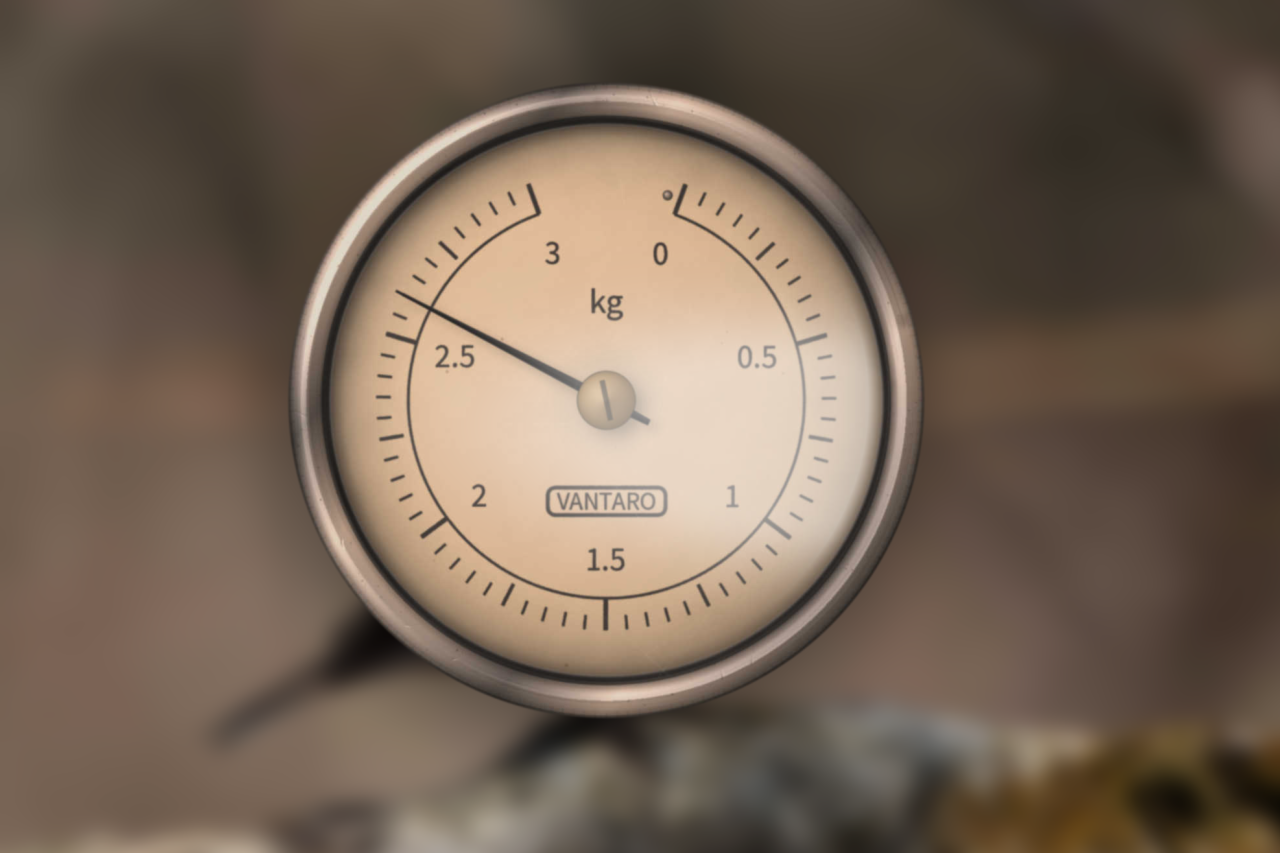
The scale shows 2.6 kg
